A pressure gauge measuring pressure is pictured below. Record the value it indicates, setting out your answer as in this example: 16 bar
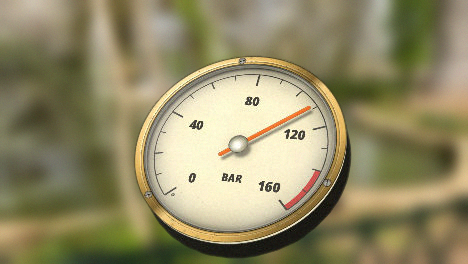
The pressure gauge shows 110 bar
